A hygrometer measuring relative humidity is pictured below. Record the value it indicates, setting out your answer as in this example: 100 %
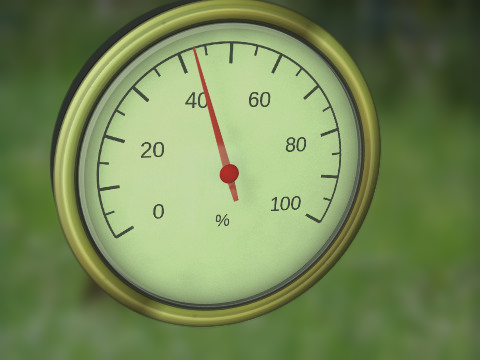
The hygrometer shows 42.5 %
